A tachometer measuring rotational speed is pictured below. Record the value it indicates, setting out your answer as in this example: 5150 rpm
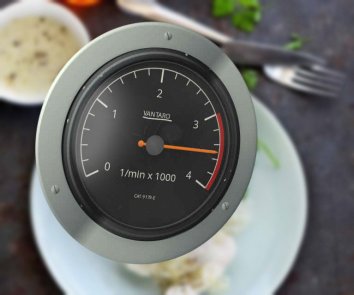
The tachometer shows 3500 rpm
